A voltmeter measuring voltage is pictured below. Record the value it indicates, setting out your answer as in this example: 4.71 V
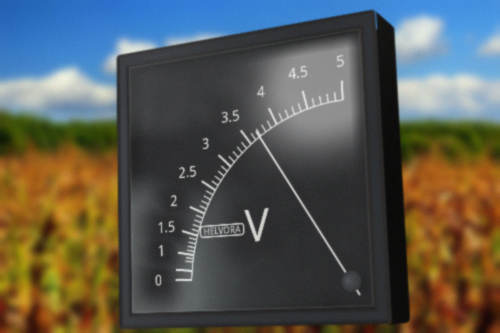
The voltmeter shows 3.7 V
